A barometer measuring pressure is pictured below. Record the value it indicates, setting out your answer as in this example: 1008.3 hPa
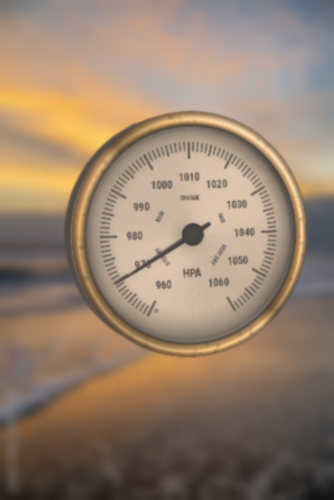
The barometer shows 970 hPa
